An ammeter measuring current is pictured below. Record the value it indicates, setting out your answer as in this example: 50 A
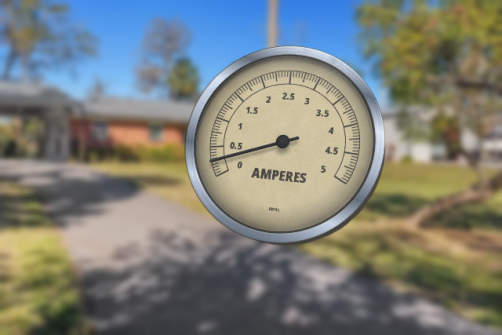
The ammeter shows 0.25 A
